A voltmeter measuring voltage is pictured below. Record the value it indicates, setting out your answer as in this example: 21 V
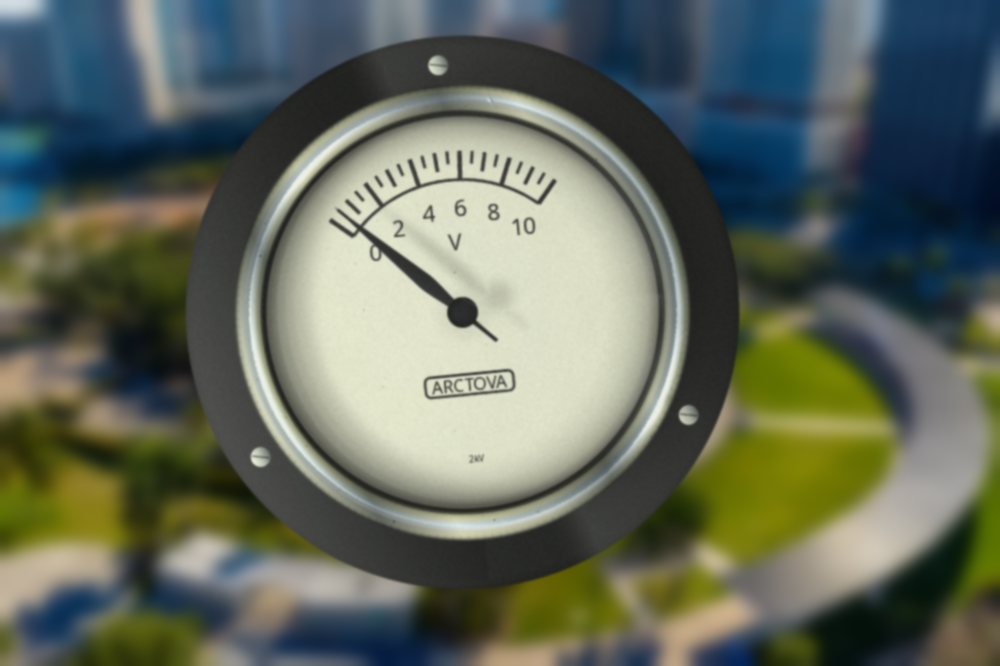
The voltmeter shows 0.5 V
